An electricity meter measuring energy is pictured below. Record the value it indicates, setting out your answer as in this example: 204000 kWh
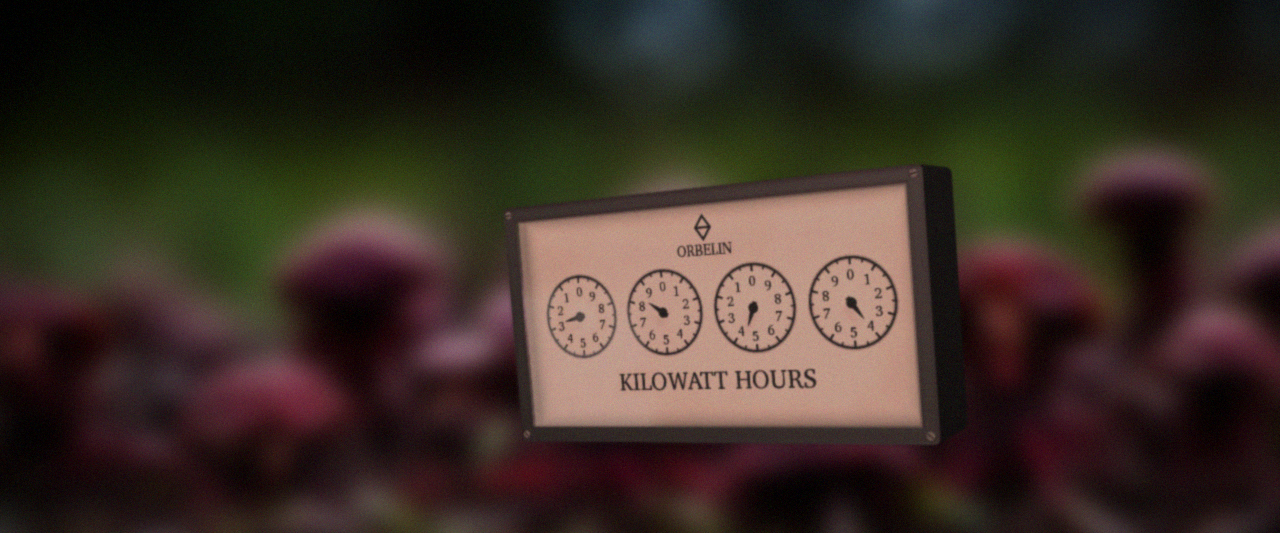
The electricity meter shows 2844 kWh
